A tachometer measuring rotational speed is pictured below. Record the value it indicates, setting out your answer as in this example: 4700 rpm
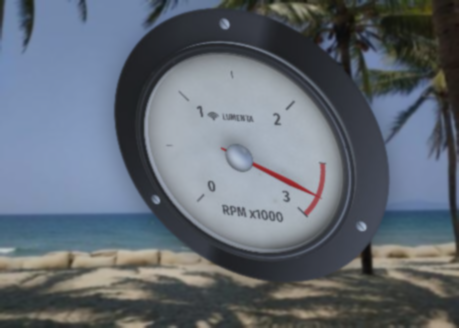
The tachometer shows 2750 rpm
